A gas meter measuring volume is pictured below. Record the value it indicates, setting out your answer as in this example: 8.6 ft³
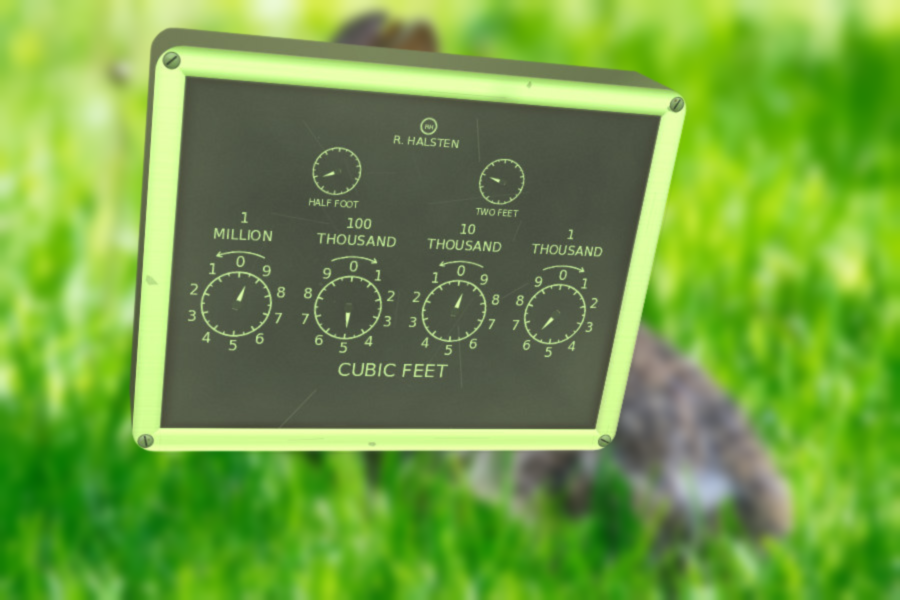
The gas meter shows 949600 ft³
